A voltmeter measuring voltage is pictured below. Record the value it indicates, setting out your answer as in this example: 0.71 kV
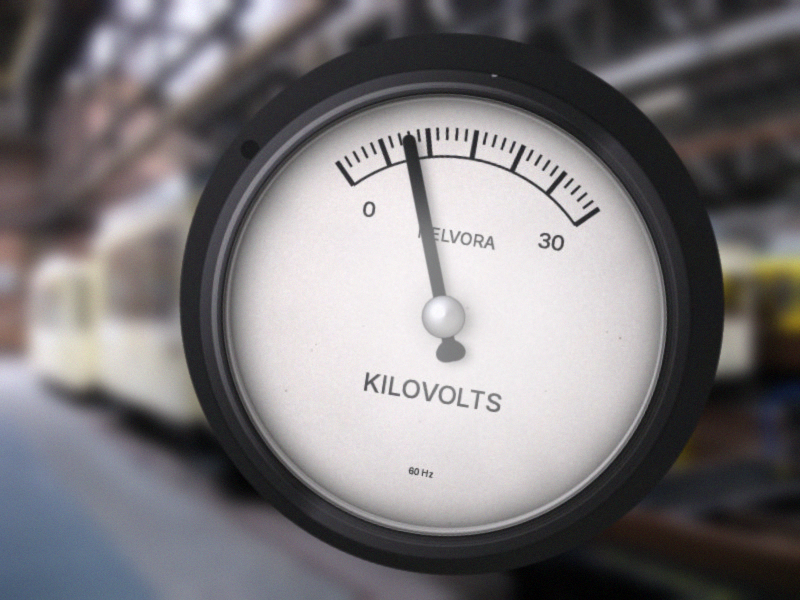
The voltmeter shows 8 kV
